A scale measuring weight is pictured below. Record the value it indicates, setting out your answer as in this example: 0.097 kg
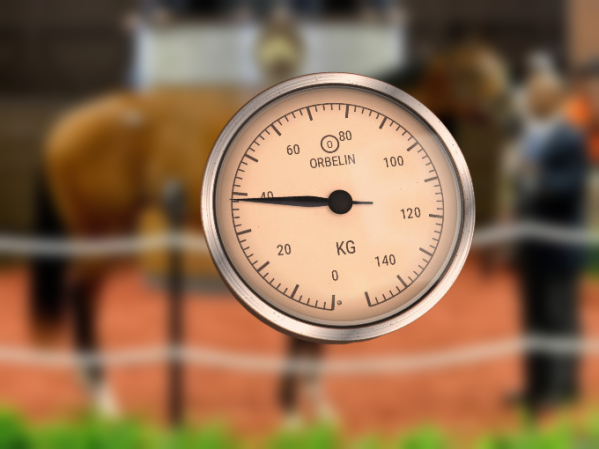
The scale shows 38 kg
